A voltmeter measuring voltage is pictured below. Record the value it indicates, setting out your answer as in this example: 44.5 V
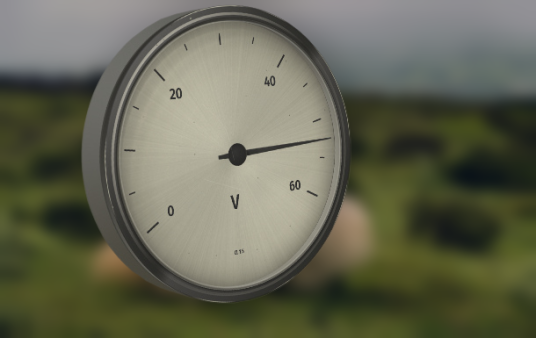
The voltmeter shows 52.5 V
